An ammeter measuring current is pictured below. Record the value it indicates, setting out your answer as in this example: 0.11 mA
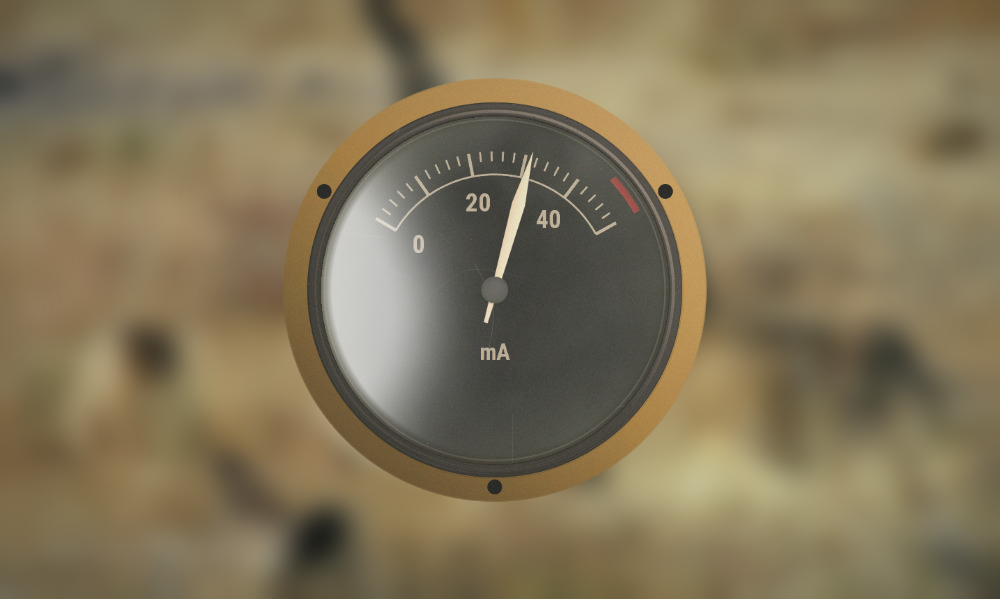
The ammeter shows 31 mA
